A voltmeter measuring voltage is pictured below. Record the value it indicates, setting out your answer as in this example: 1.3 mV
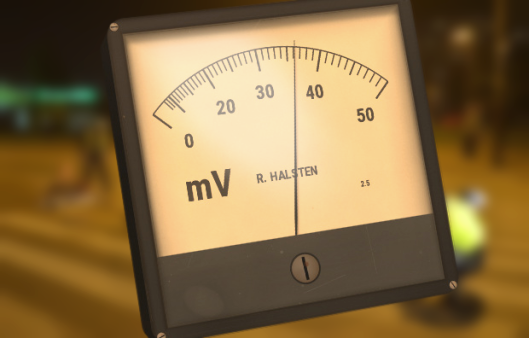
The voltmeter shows 36 mV
